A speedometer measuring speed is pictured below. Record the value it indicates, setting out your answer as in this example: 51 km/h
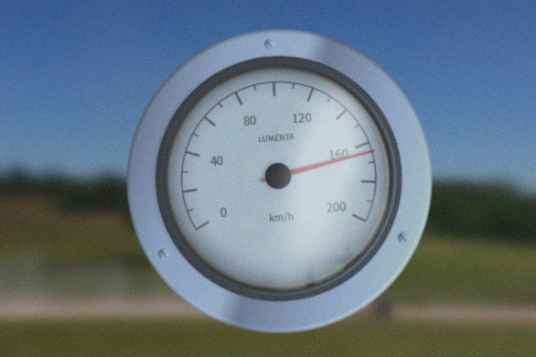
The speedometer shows 165 km/h
